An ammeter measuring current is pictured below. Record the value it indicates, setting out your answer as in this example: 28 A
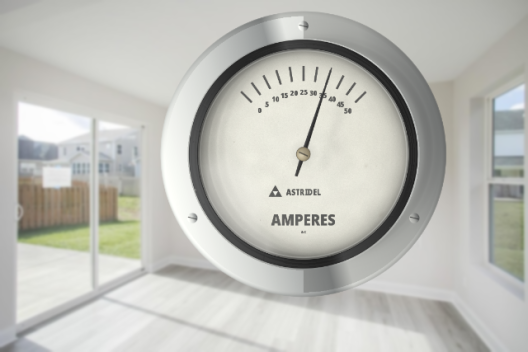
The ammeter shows 35 A
